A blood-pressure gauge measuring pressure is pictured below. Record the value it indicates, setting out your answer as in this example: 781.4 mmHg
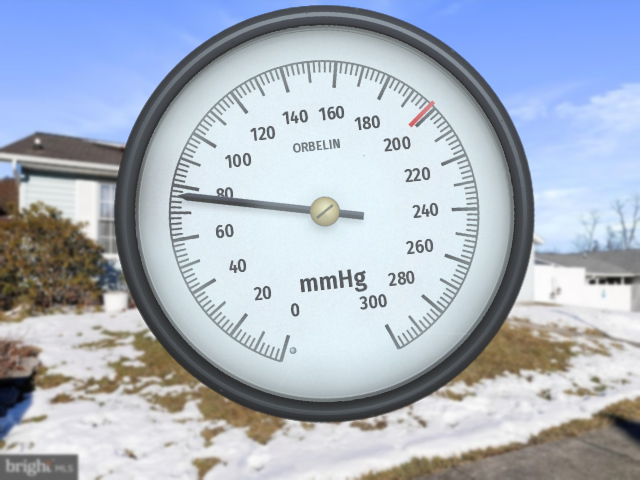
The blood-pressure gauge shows 76 mmHg
